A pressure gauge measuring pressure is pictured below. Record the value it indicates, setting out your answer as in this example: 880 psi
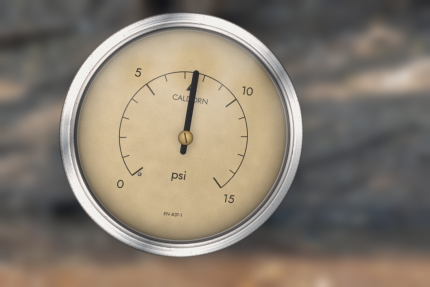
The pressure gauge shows 7.5 psi
